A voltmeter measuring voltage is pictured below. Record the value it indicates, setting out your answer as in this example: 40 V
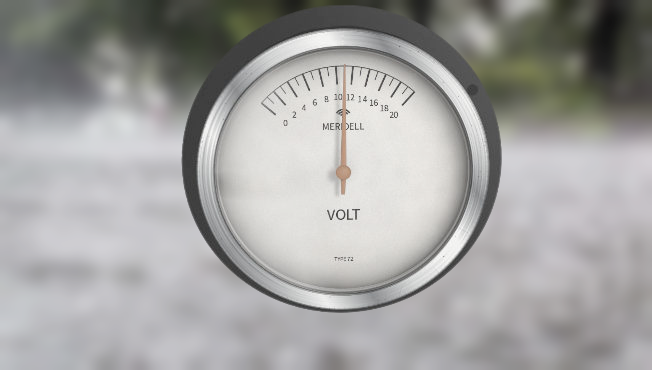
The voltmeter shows 11 V
